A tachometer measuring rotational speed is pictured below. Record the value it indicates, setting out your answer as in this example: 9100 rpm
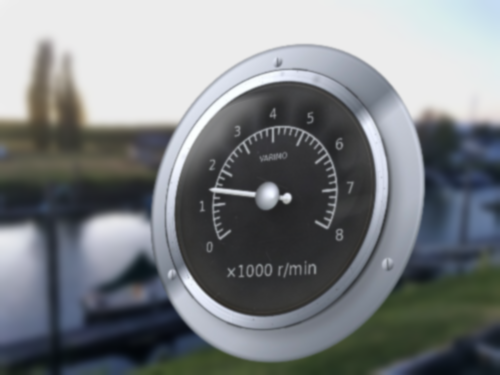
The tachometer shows 1400 rpm
